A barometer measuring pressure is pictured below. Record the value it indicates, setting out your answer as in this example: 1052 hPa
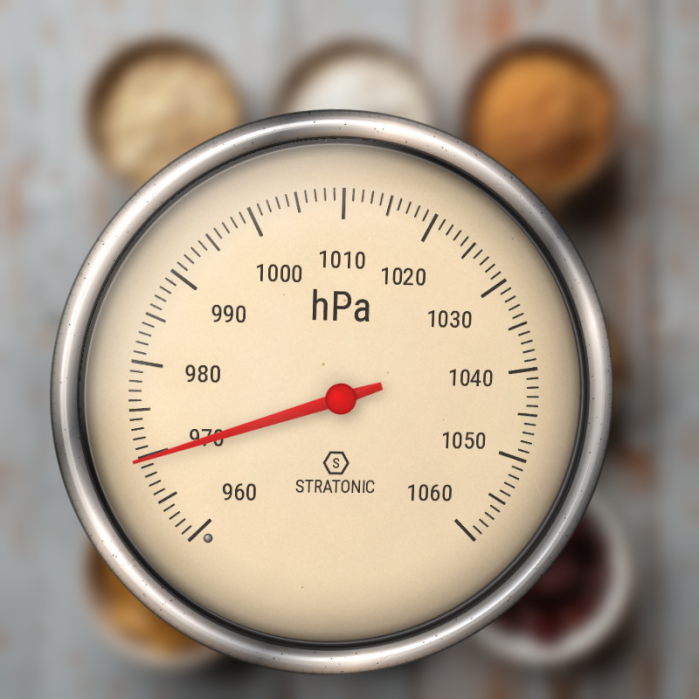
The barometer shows 970 hPa
